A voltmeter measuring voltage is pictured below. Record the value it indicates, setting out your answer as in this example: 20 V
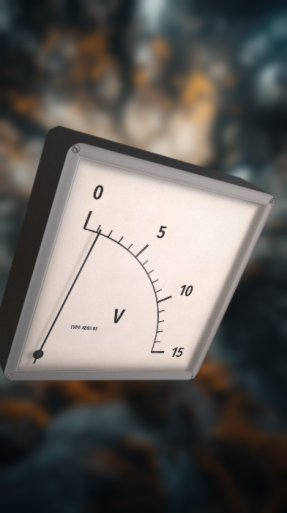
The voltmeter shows 1 V
